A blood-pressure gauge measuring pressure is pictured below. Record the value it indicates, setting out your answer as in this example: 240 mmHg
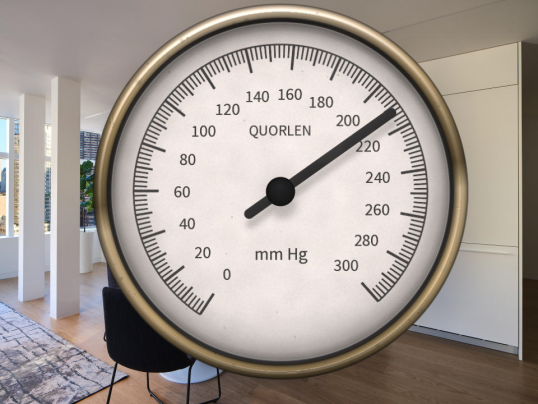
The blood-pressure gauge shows 212 mmHg
